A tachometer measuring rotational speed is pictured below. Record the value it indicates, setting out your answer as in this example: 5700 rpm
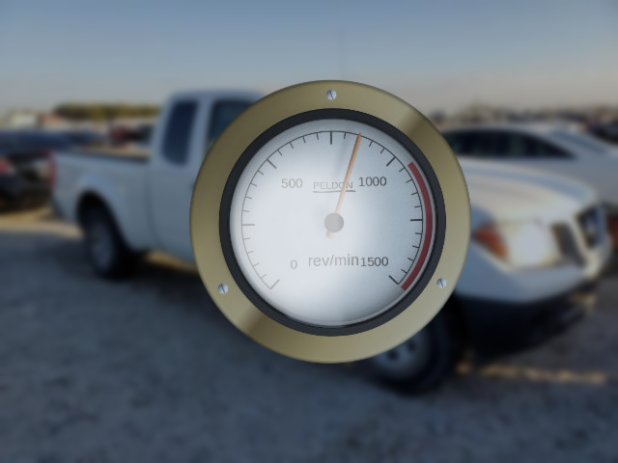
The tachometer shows 850 rpm
